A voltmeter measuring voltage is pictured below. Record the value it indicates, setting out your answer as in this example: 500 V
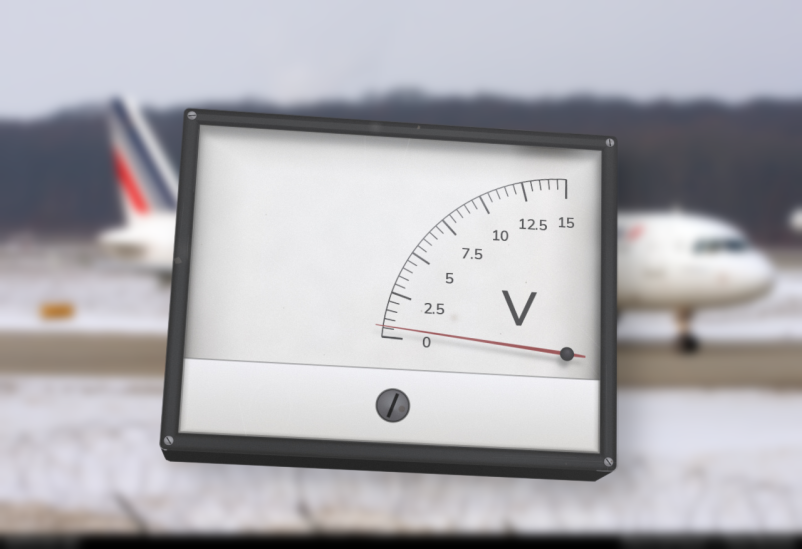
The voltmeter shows 0.5 V
